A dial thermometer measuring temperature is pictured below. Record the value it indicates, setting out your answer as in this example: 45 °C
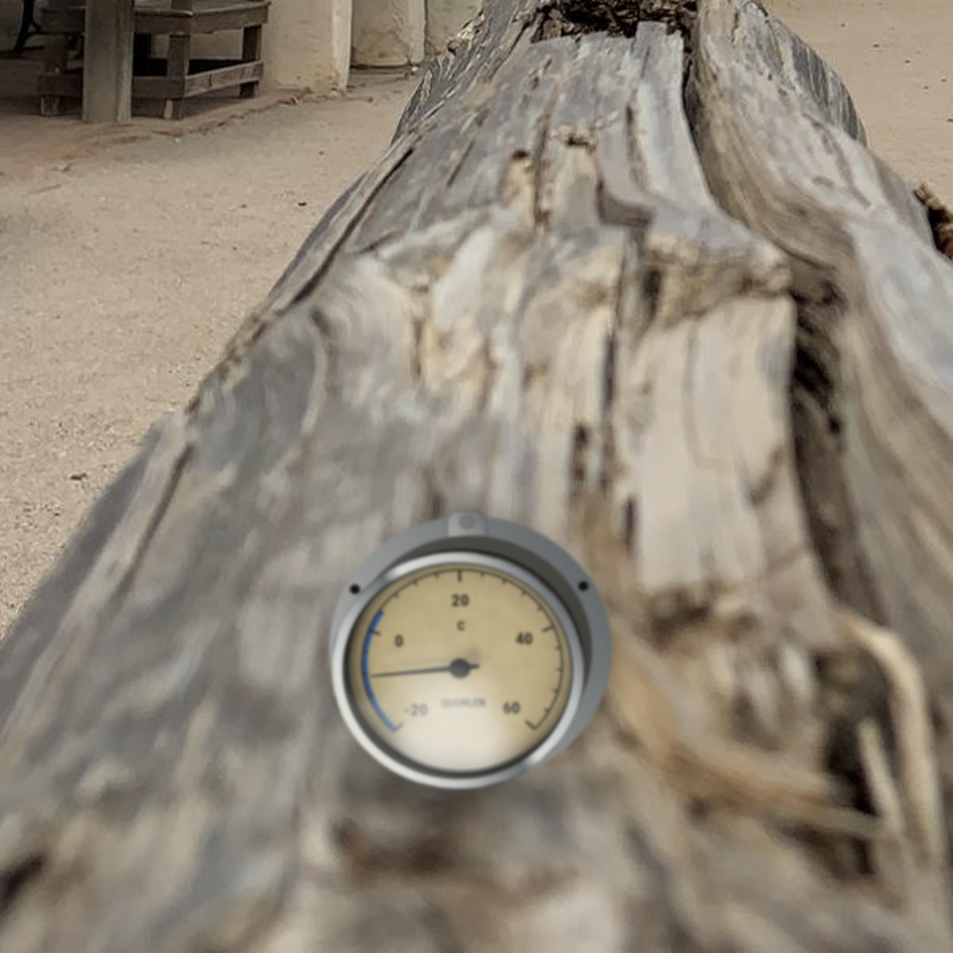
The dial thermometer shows -8 °C
